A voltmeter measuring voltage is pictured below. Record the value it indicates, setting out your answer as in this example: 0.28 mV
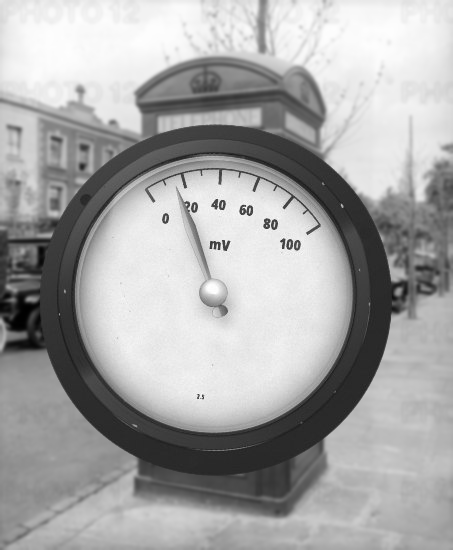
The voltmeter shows 15 mV
